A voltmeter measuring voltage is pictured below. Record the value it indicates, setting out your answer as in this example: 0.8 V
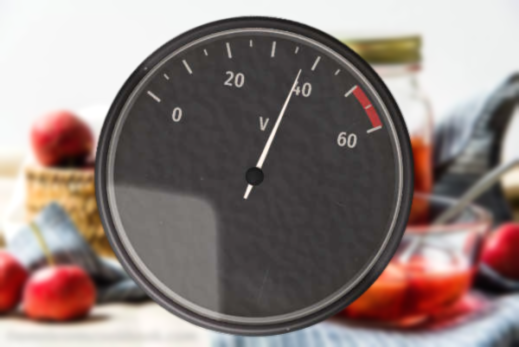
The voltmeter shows 37.5 V
